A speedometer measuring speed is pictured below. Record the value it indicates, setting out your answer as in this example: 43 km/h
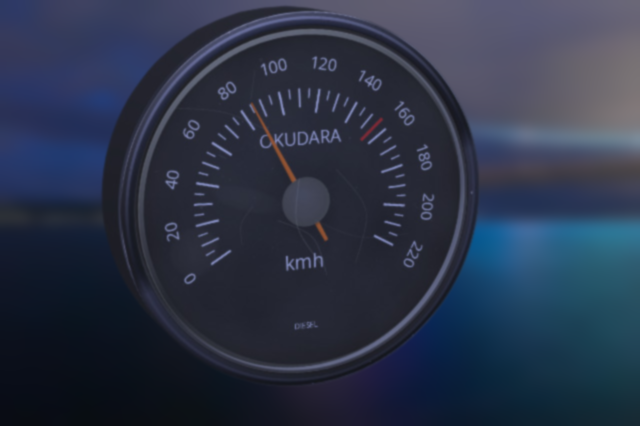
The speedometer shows 85 km/h
